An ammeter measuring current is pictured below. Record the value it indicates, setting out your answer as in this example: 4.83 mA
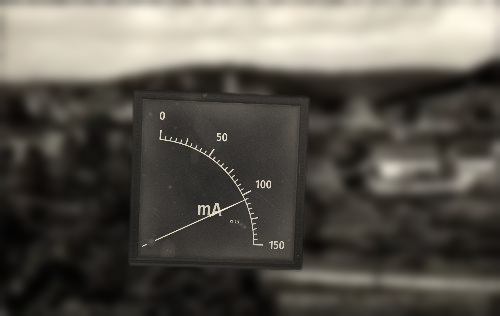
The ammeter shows 105 mA
